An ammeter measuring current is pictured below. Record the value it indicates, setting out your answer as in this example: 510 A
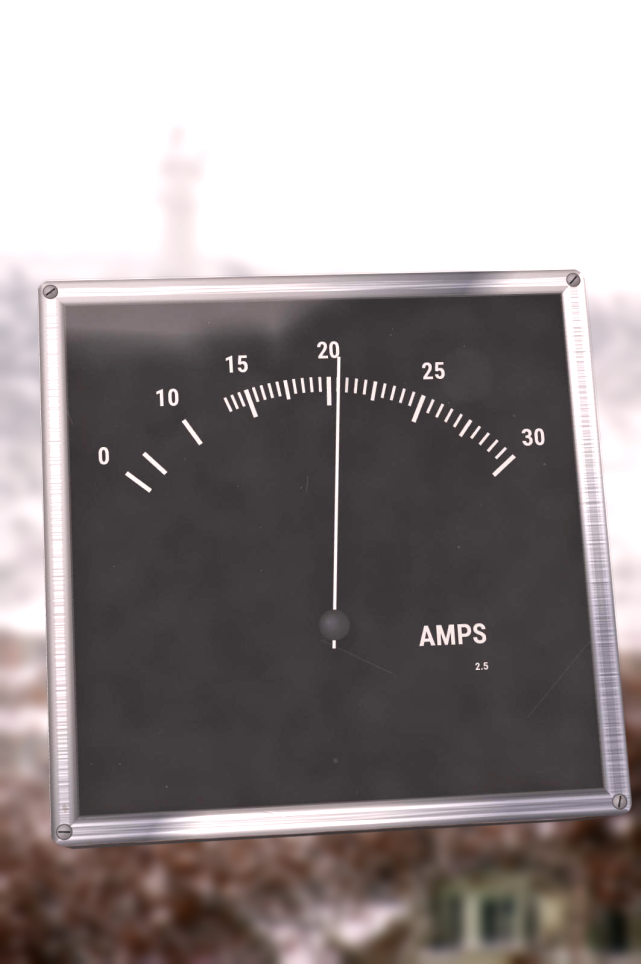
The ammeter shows 20.5 A
